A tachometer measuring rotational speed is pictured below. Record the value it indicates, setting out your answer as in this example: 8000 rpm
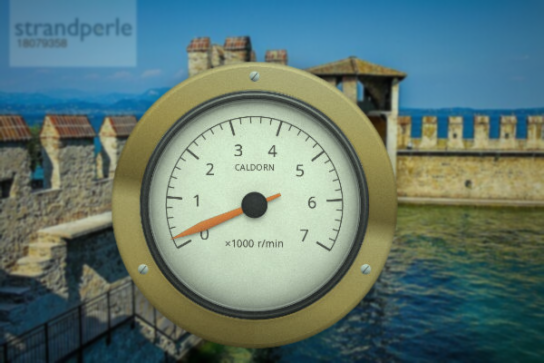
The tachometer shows 200 rpm
